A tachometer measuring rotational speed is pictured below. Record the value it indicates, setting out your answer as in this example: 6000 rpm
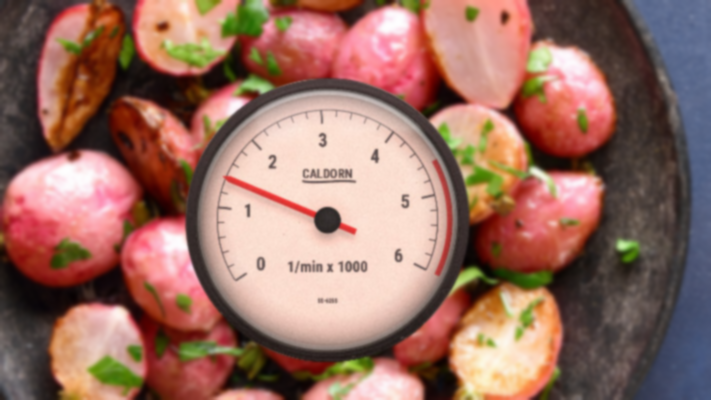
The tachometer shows 1400 rpm
